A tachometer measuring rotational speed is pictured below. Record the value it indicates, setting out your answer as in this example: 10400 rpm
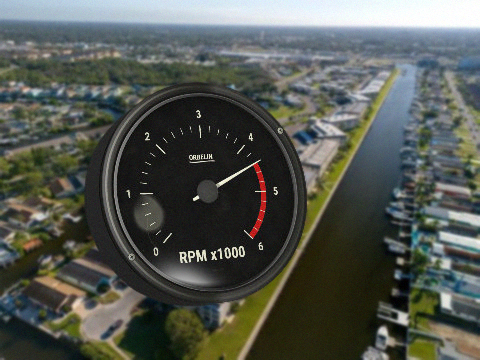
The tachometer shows 4400 rpm
